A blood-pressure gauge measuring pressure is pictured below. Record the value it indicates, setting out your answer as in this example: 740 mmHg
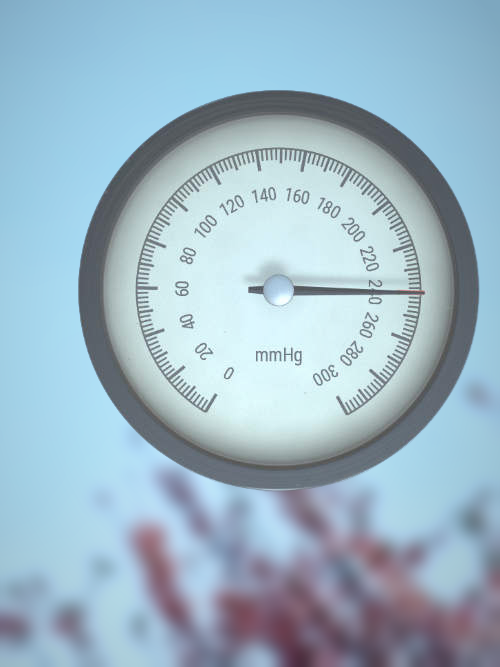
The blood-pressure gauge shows 240 mmHg
